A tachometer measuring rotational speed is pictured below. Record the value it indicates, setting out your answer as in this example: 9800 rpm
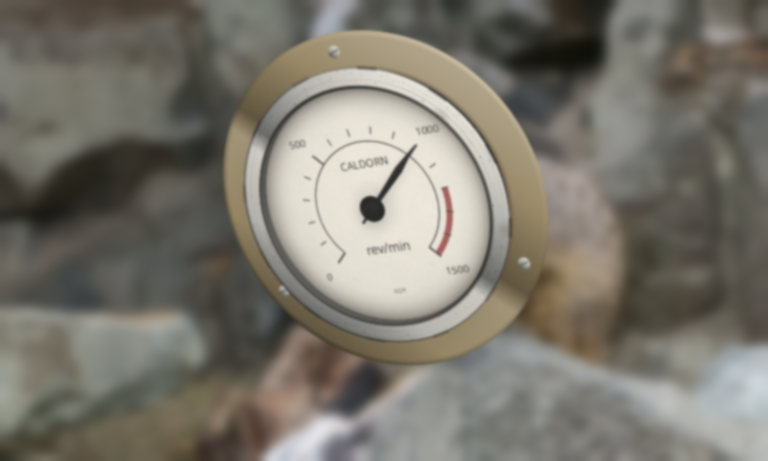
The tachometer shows 1000 rpm
